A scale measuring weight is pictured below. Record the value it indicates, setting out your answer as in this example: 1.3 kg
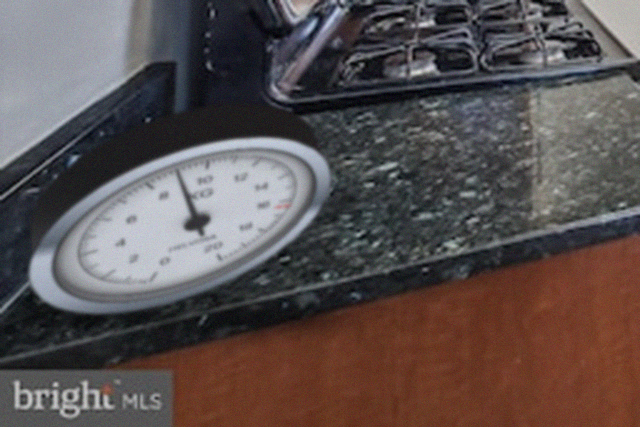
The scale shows 9 kg
